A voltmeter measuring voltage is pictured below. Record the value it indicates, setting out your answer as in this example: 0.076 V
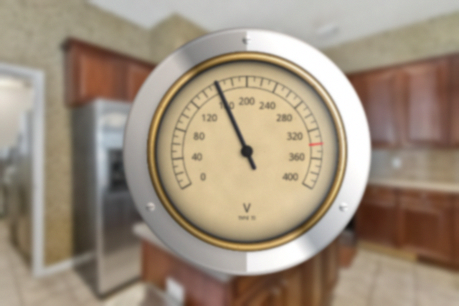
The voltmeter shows 160 V
